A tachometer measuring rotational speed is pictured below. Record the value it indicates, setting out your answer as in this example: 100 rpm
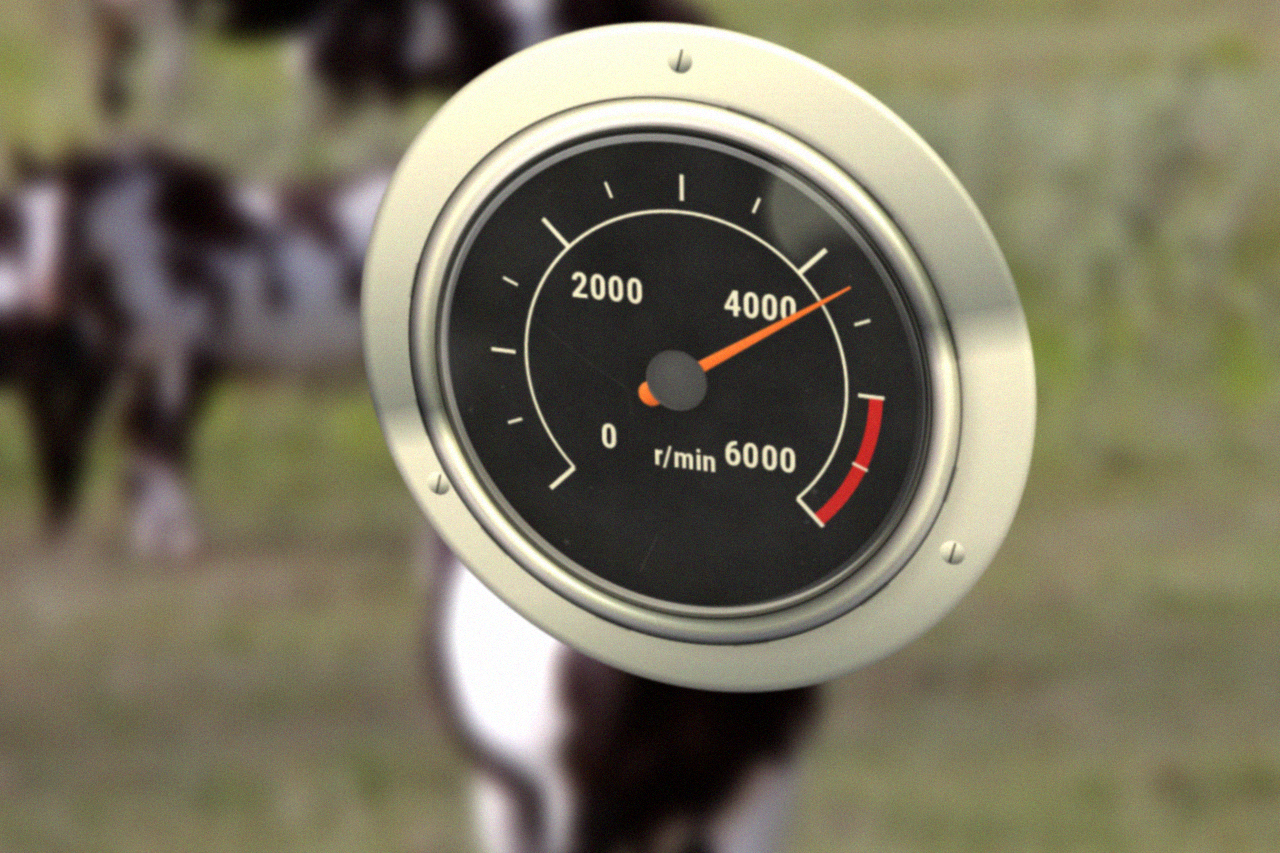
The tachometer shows 4250 rpm
